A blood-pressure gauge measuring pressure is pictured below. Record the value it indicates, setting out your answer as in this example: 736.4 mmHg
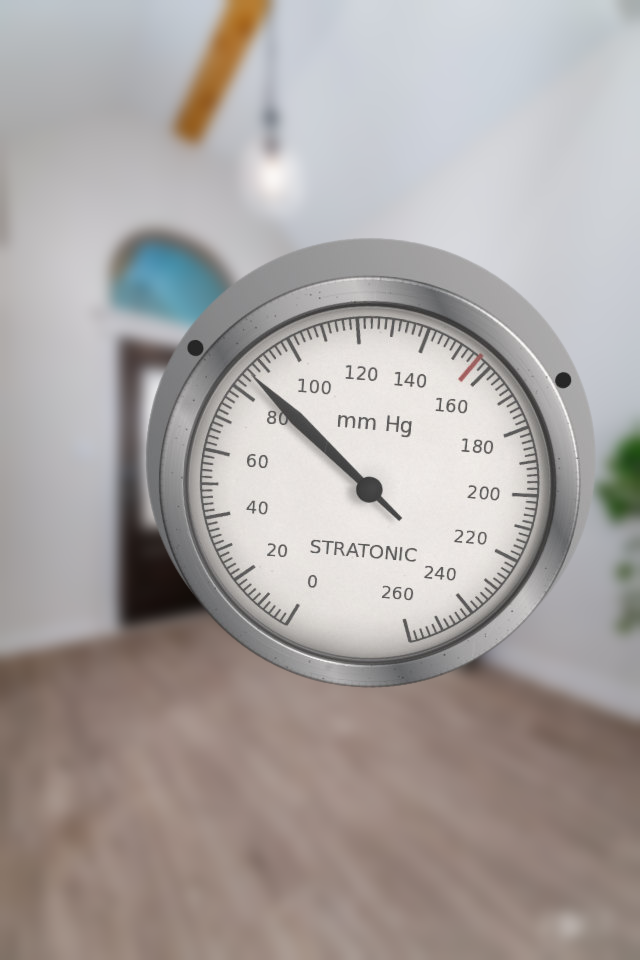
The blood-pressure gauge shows 86 mmHg
